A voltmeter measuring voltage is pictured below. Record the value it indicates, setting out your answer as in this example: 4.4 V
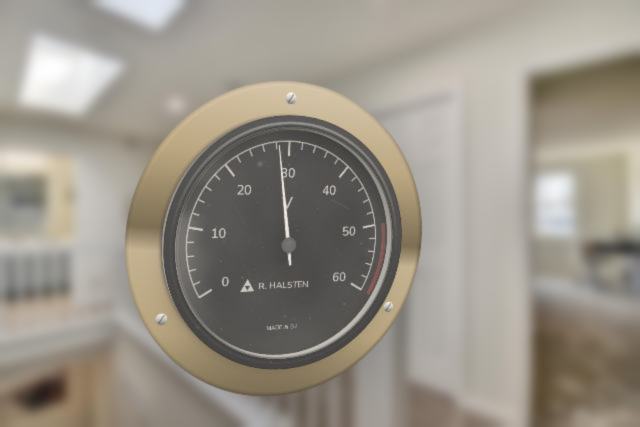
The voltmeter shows 28 V
